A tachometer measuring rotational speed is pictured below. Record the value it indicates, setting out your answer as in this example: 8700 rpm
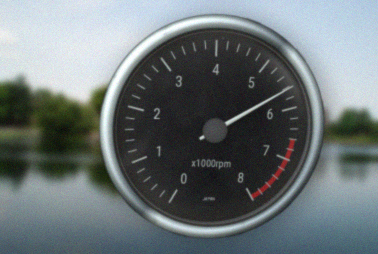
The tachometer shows 5600 rpm
